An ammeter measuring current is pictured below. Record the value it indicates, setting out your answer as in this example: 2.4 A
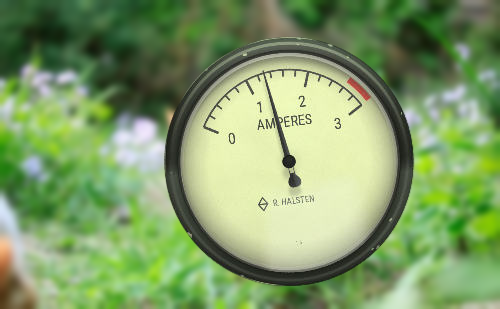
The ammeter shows 1.3 A
